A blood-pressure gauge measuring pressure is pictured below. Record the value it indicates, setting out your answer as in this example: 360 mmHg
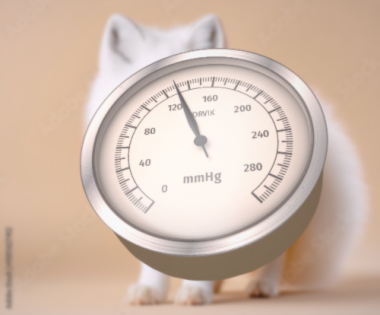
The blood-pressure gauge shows 130 mmHg
